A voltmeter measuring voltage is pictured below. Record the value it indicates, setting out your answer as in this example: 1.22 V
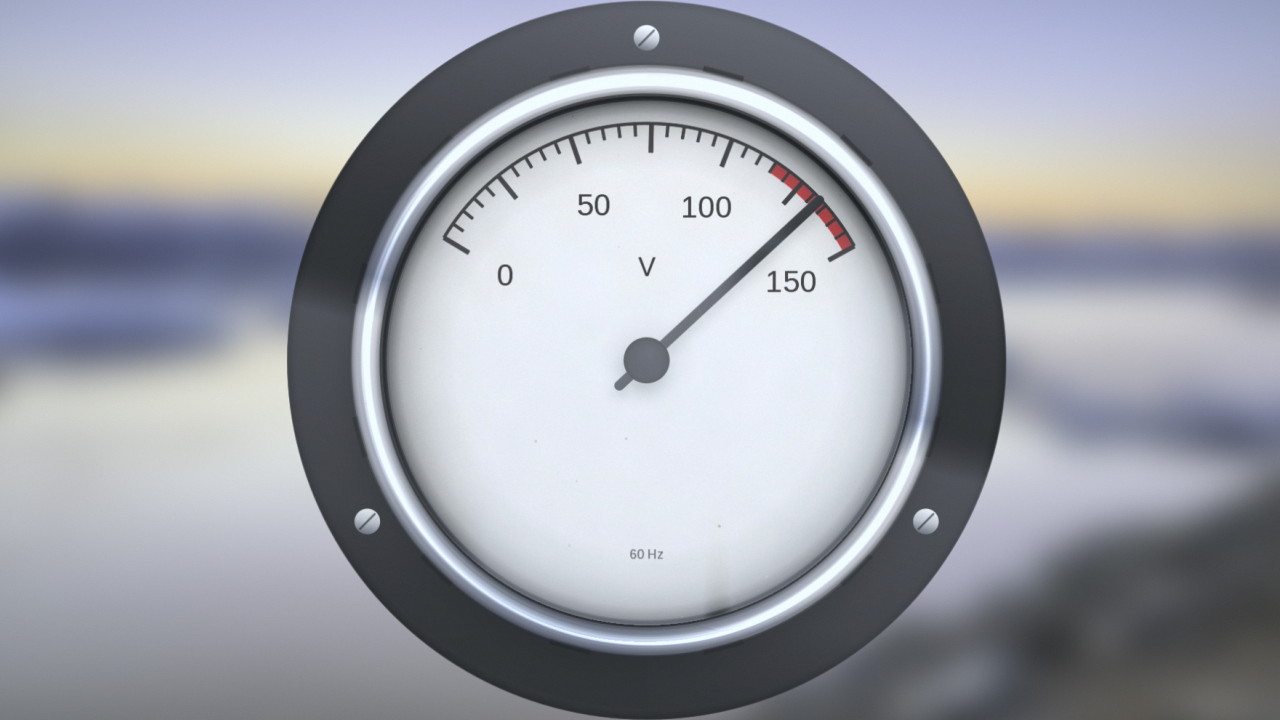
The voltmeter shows 132.5 V
